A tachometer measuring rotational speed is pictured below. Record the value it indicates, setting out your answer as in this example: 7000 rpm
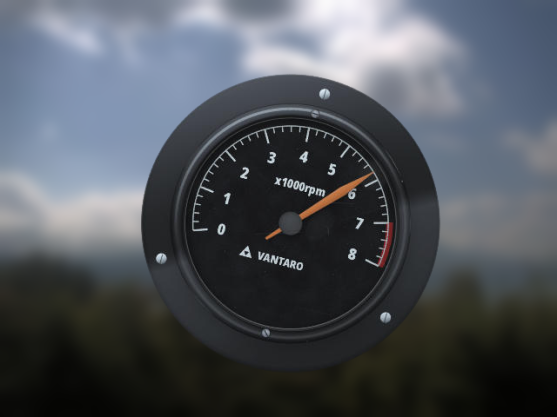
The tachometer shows 5800 rpm
